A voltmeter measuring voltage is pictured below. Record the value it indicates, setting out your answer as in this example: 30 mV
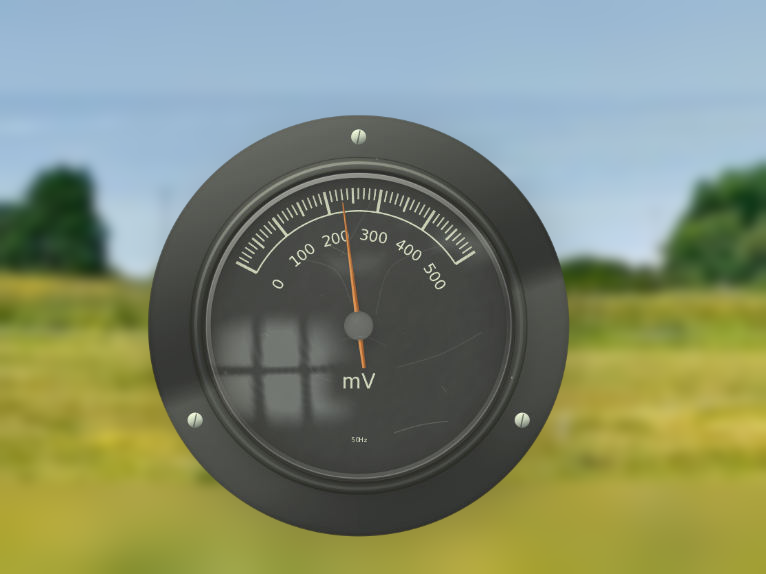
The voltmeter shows 230 mV
